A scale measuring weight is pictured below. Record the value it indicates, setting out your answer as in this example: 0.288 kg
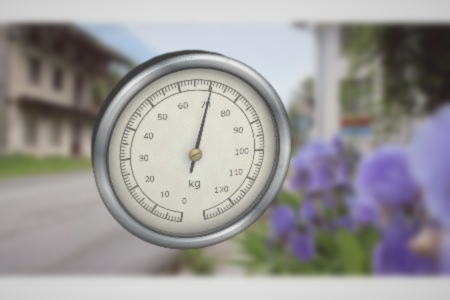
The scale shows 70 kg
